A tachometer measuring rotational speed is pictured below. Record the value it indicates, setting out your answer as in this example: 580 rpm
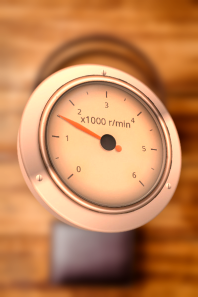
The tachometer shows 1500 rpm
